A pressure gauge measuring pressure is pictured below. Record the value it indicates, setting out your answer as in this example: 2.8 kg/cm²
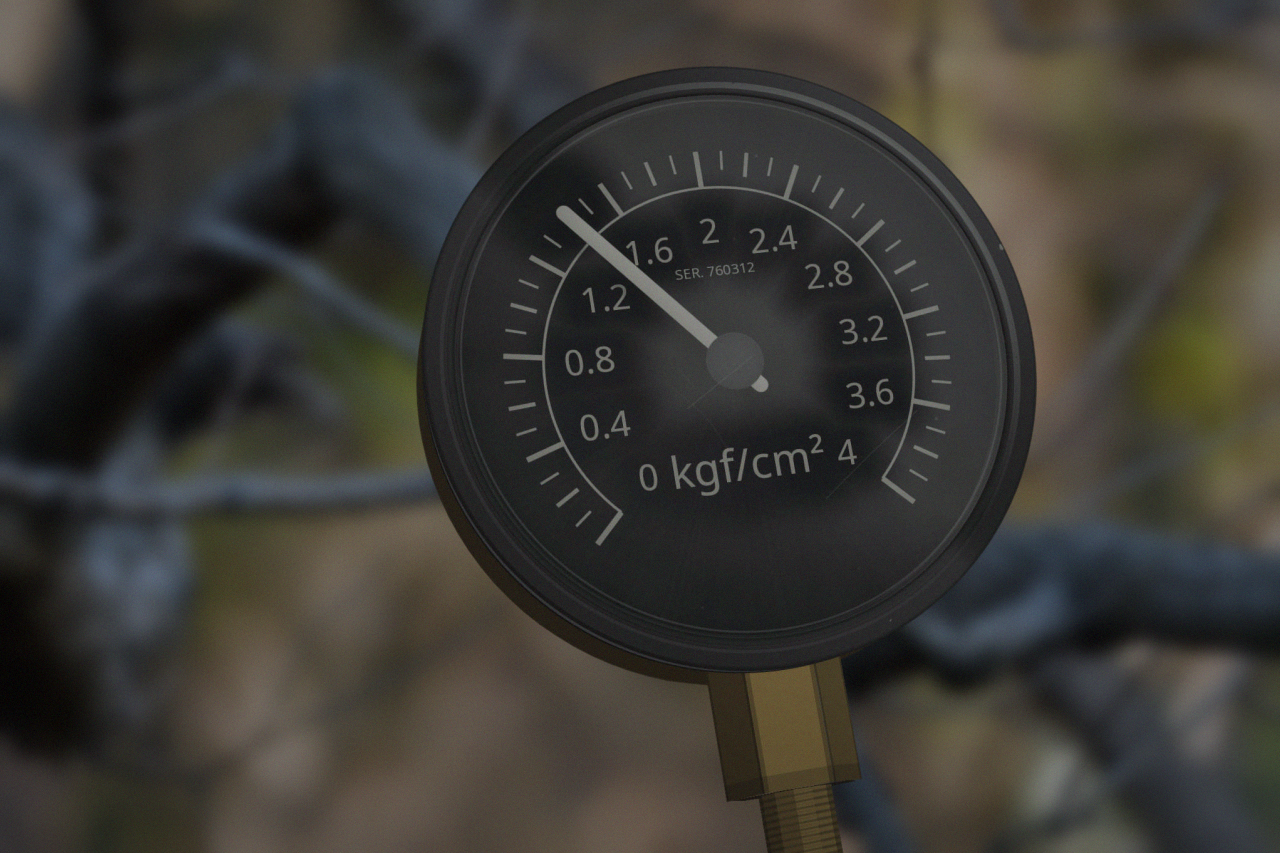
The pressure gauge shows 1.4 kg/cm²
